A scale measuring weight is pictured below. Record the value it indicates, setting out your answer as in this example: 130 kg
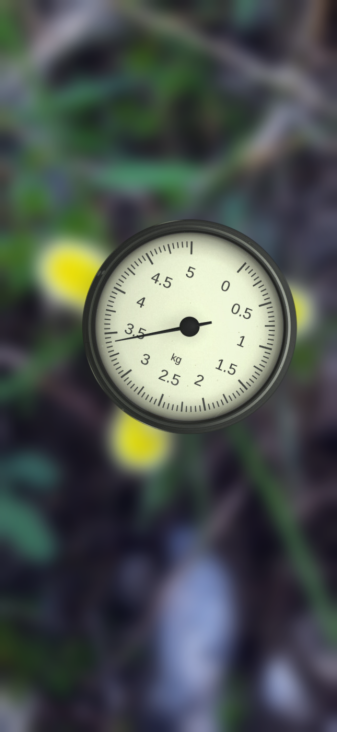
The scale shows 3.4 kg
